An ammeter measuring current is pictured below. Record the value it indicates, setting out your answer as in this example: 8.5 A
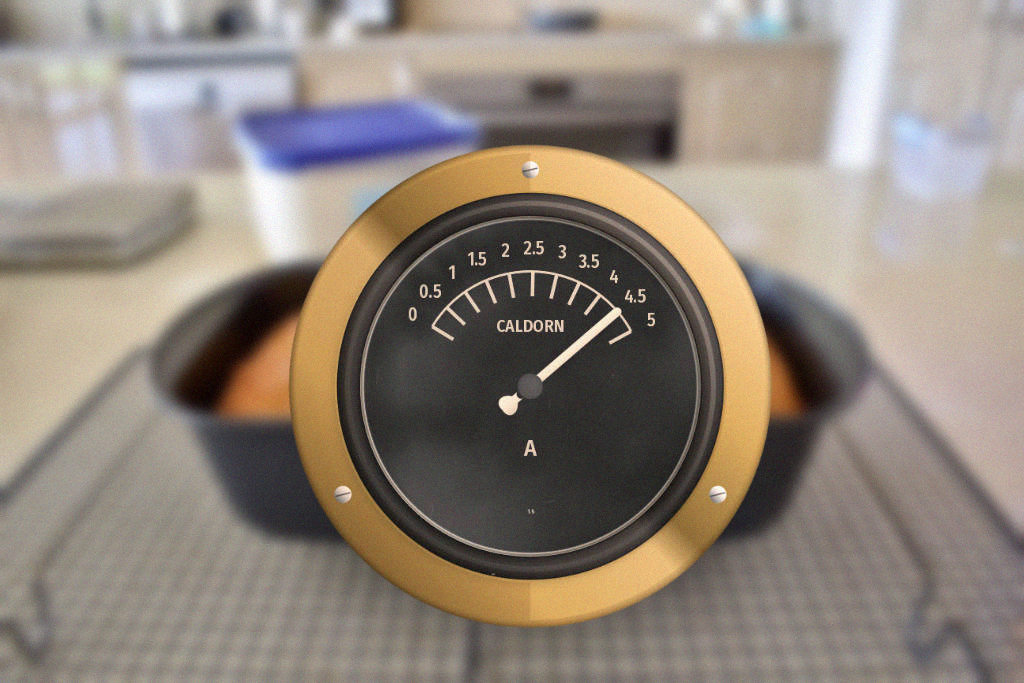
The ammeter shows 4.5 A
